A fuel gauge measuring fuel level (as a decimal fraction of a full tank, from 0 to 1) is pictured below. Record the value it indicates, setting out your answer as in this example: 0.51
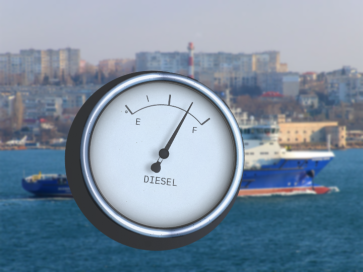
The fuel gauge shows 0.75
